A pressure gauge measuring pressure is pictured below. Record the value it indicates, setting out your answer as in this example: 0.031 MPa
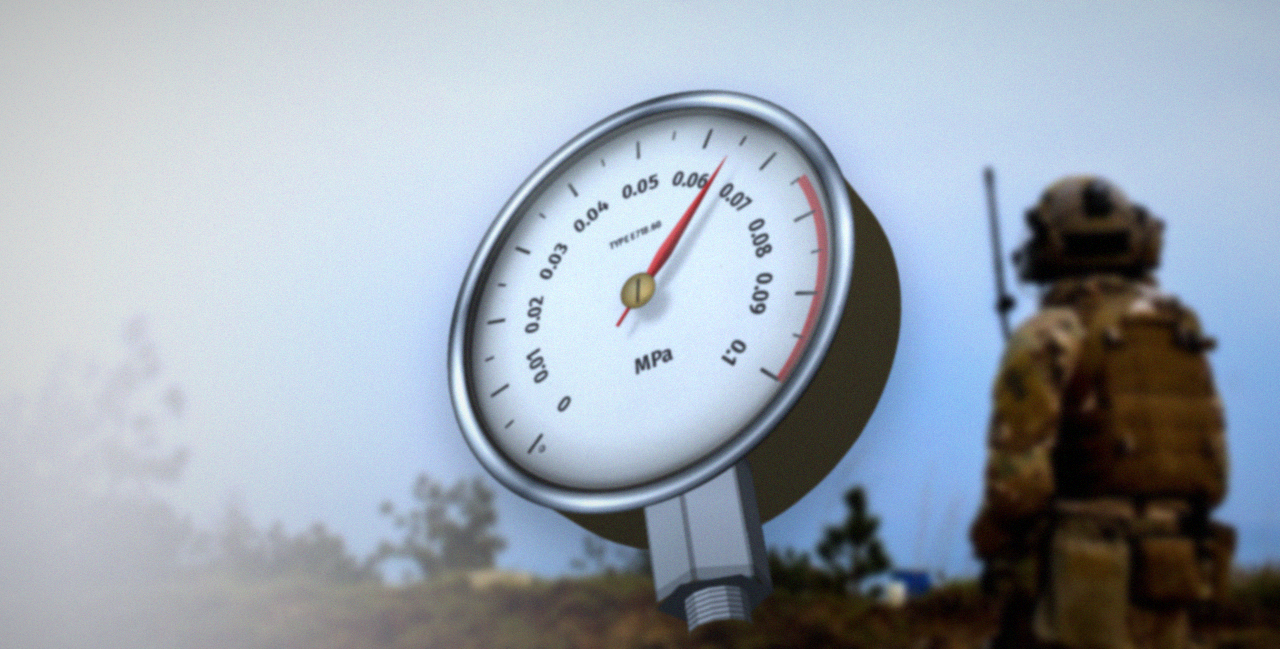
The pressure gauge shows 0.065 MPa
